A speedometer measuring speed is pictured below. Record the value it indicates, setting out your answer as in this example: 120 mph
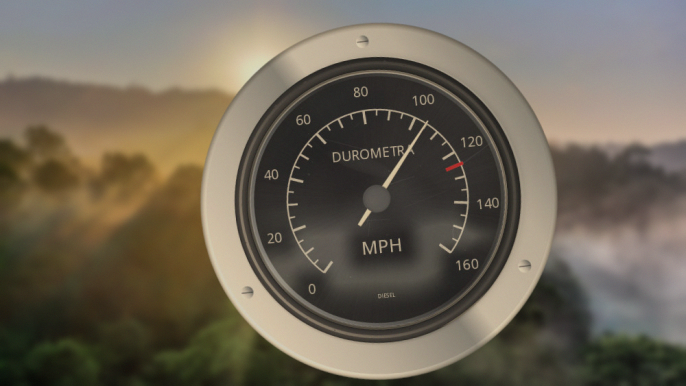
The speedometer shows 105 mph
